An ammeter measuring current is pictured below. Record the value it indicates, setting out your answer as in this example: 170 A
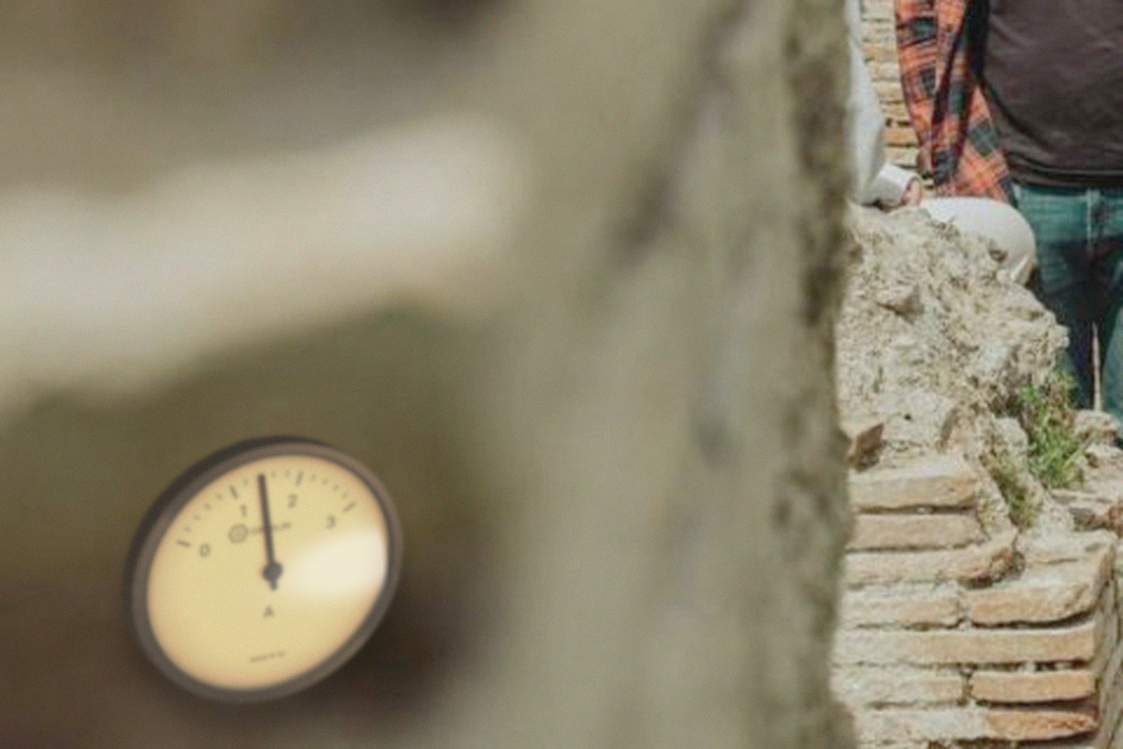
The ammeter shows 1.4 A
